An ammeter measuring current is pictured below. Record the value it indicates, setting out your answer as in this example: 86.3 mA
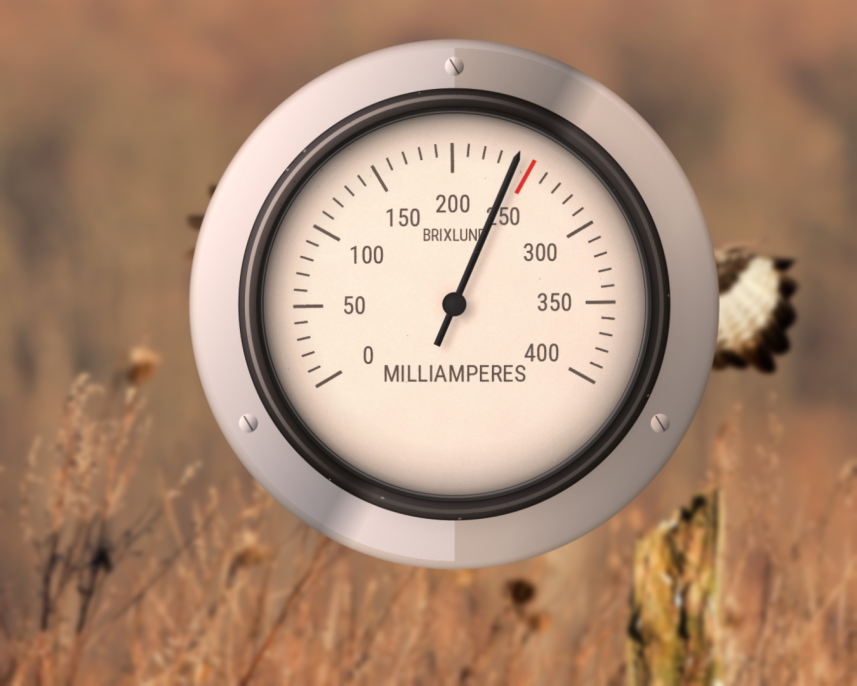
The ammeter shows 240 mA
